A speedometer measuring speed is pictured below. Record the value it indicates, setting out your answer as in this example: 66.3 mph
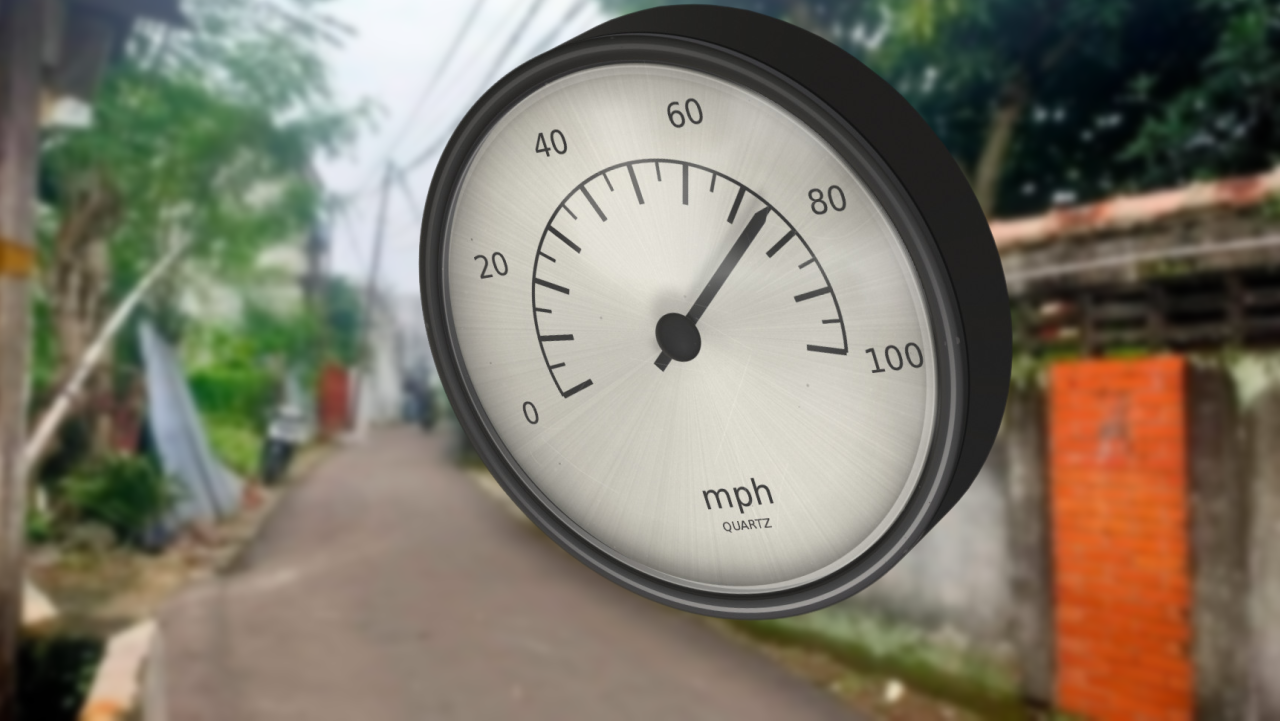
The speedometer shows 75 mph
